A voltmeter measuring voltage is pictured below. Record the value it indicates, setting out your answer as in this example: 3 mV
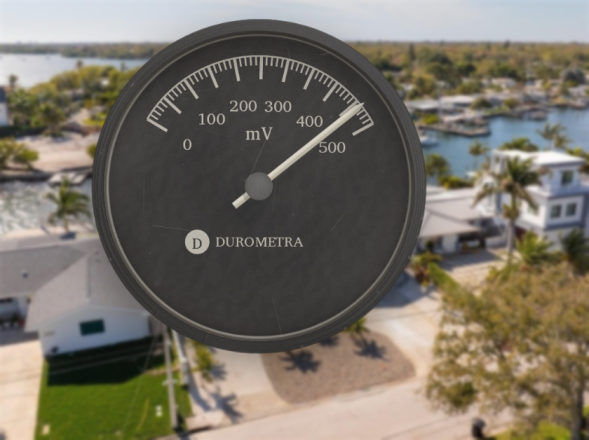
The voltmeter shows 460 mV
